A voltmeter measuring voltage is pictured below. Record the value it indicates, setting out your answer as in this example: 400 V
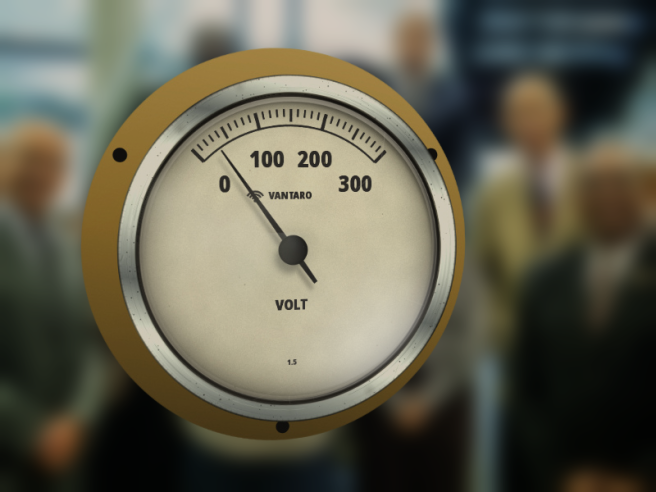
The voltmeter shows 30 V
